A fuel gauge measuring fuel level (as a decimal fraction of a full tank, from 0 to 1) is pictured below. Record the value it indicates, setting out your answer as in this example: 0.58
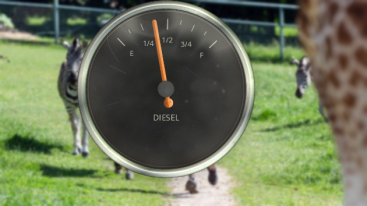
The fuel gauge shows 0.375
